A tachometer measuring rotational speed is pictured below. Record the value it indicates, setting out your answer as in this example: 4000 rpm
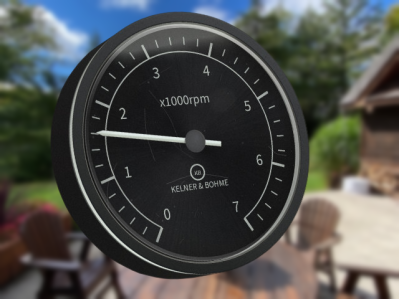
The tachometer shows 1600 rpm
